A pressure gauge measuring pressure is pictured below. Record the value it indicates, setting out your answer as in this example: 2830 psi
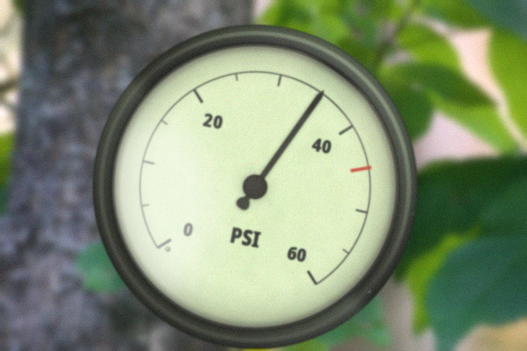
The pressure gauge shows 35 psi
